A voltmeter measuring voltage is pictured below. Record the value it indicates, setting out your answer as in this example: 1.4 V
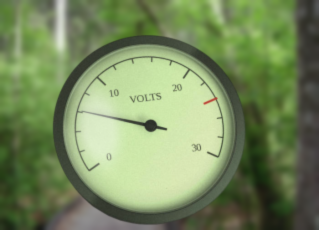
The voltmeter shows 6 V
